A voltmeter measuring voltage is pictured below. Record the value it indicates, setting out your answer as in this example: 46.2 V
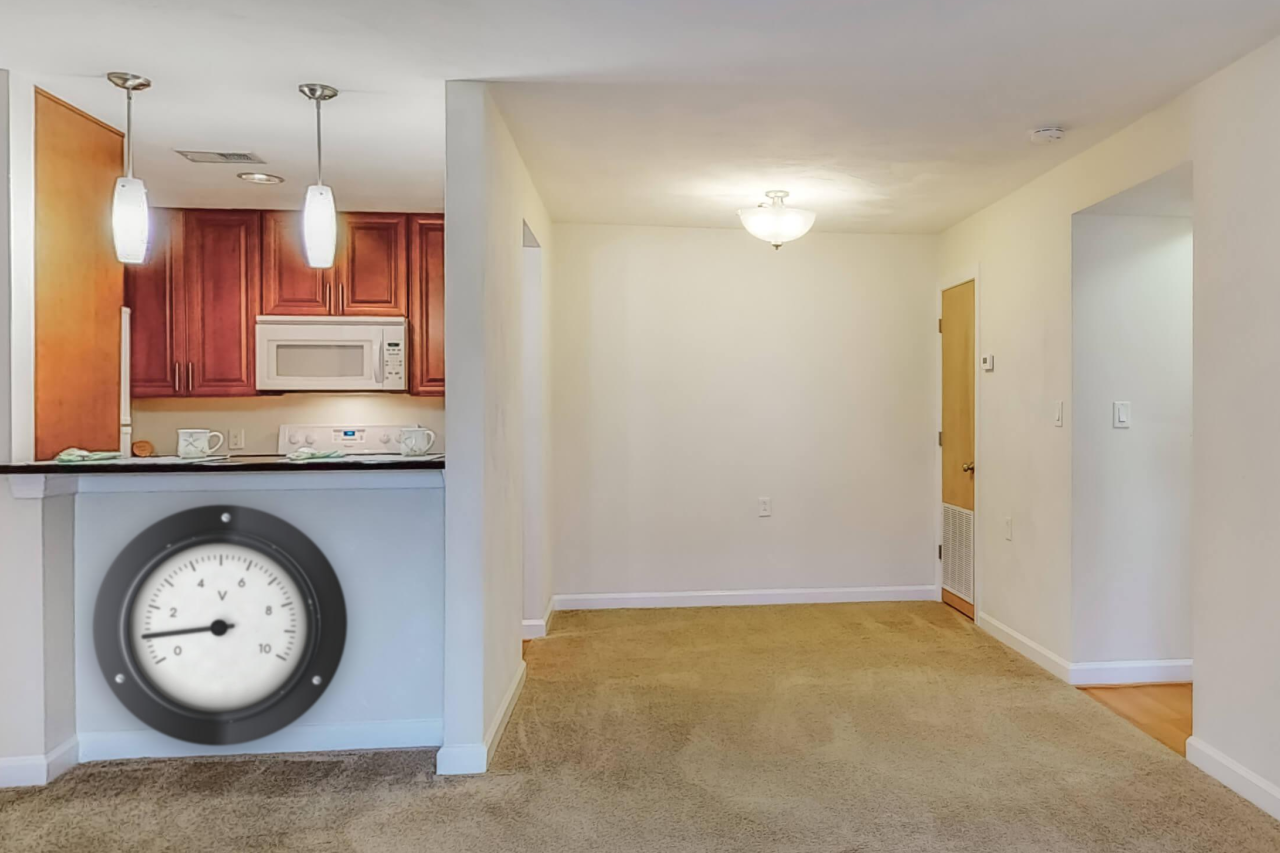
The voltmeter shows 1 V
